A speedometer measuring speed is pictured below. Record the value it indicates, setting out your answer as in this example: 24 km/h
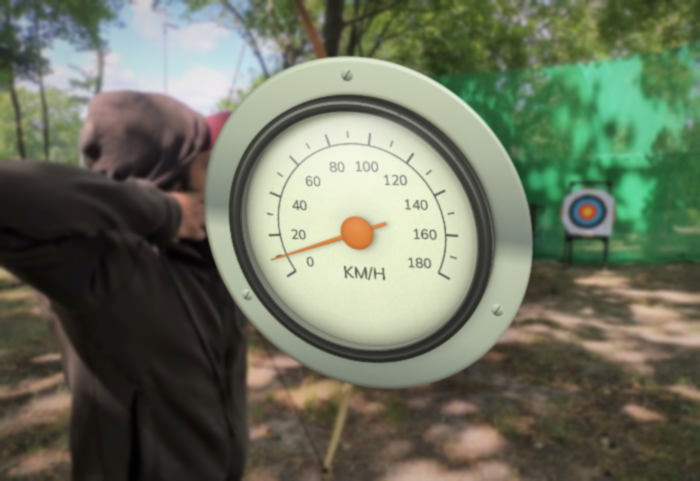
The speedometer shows 10 km/h
